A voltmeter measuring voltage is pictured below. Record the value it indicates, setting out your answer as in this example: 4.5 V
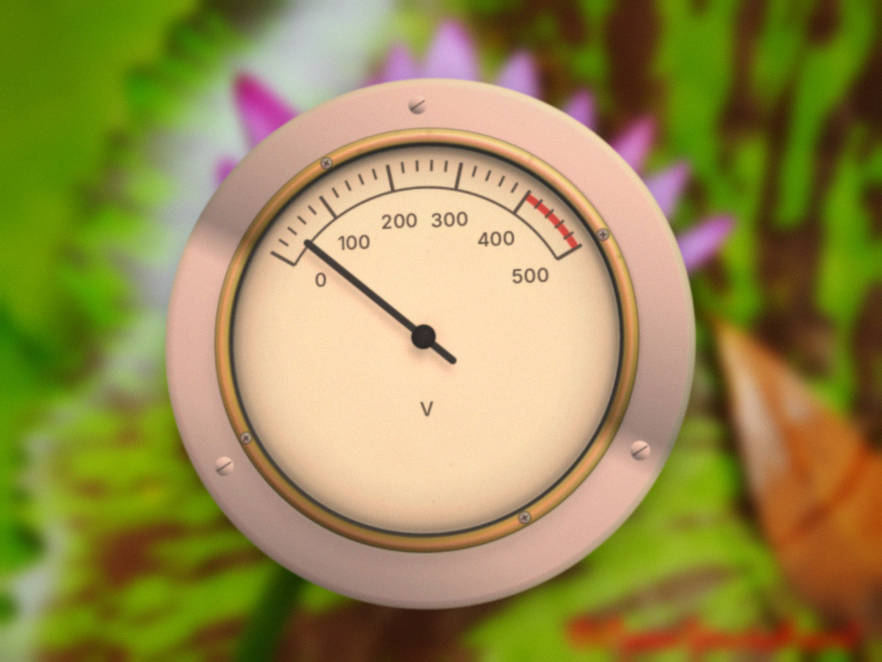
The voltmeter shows 40 V
